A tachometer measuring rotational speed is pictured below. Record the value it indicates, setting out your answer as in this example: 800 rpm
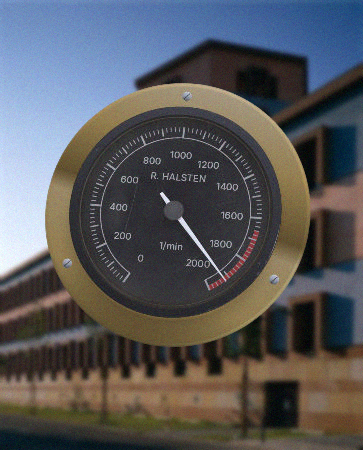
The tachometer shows 1920 rpm
